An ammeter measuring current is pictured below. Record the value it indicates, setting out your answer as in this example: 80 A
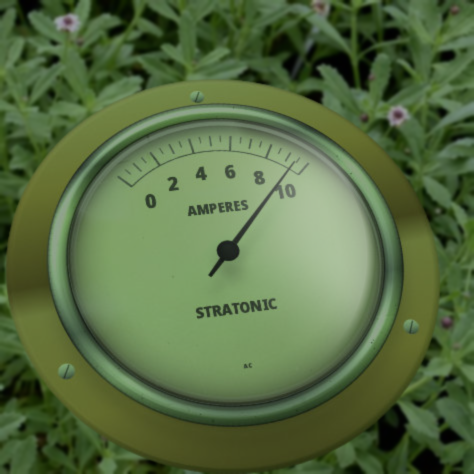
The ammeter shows 9.5 A
